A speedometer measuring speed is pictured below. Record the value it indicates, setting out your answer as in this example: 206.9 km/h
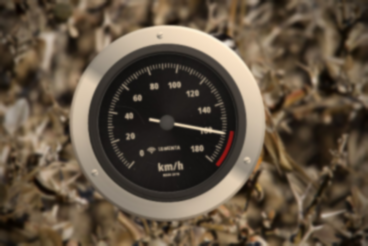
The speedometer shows 160 km/h
